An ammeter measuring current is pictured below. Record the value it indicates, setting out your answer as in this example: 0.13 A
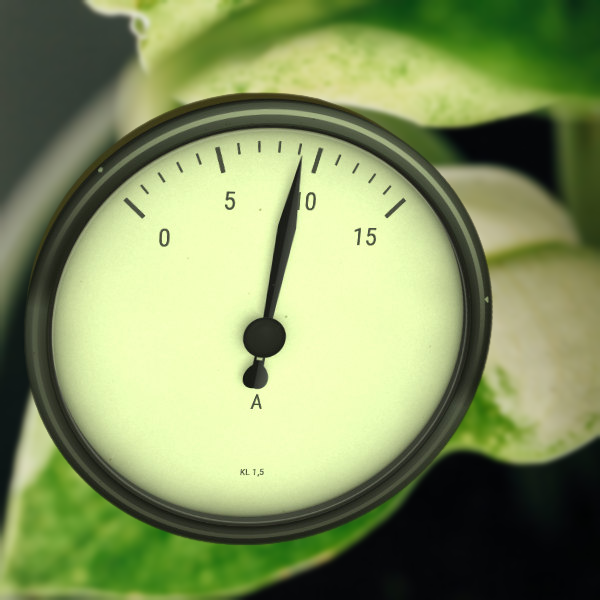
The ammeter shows 9 A
